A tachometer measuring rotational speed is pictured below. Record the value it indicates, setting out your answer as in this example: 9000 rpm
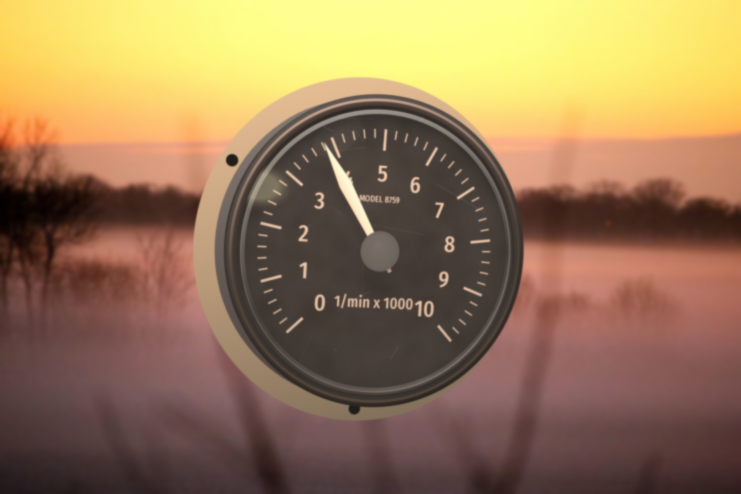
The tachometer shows 3800 rpm
